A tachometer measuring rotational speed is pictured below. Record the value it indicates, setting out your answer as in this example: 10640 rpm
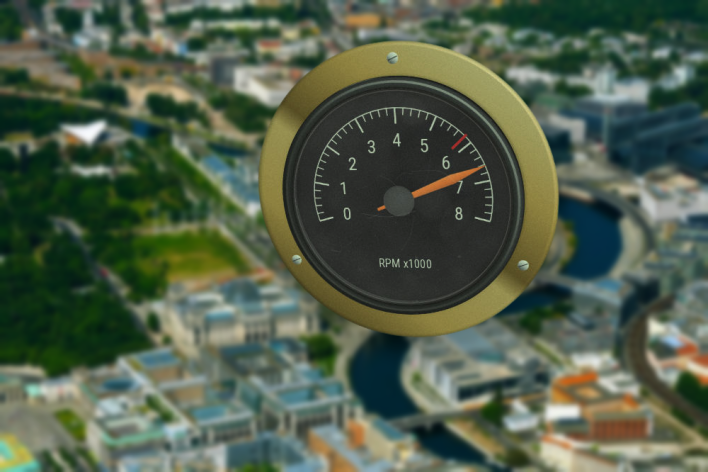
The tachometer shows 6600 rpm
